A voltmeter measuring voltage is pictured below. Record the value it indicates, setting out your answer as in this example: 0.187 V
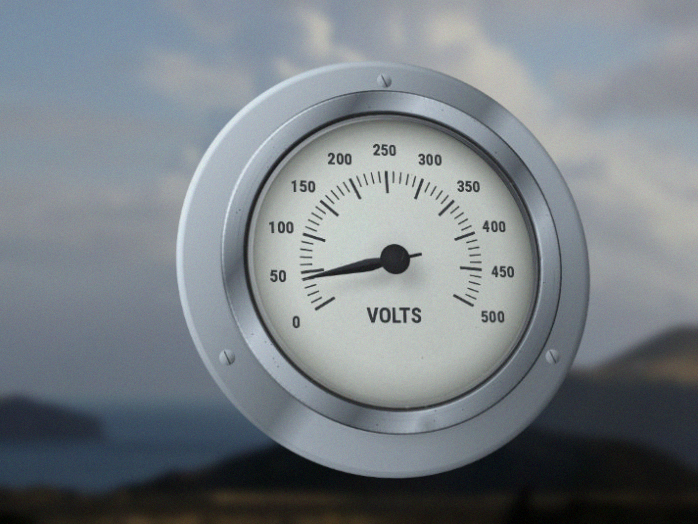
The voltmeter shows 40 V
